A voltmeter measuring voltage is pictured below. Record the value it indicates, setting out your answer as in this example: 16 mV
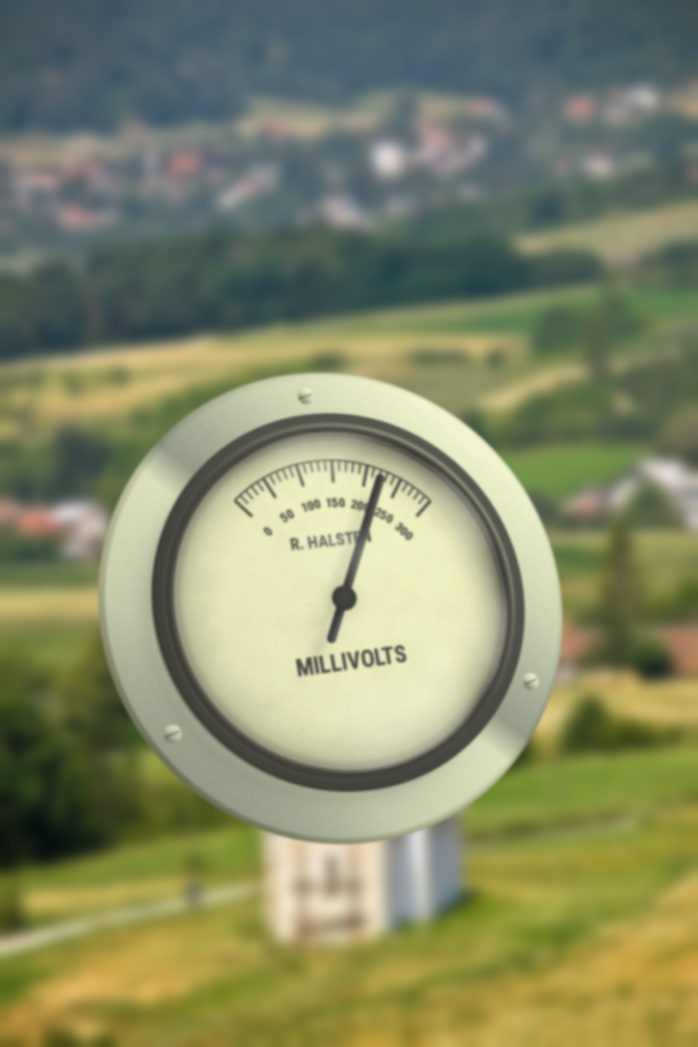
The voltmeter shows 220 mV
